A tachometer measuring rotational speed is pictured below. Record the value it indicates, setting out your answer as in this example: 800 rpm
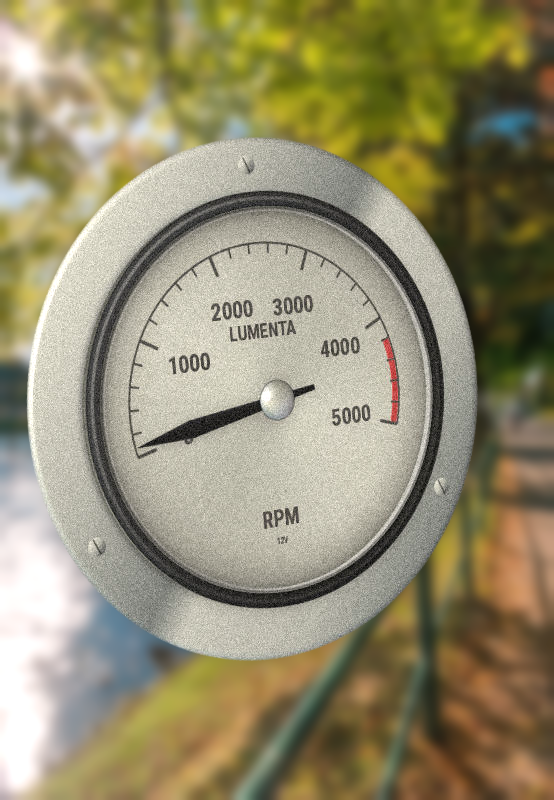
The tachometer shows 100 rpm
